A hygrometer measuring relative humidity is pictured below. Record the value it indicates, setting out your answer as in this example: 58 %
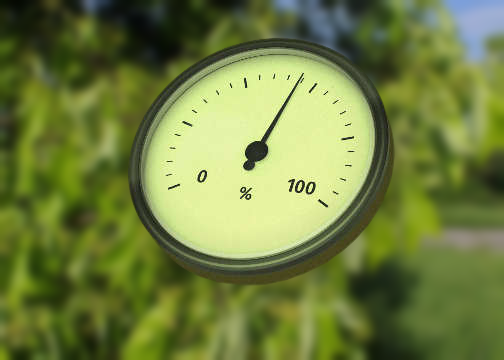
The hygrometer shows 56 %
